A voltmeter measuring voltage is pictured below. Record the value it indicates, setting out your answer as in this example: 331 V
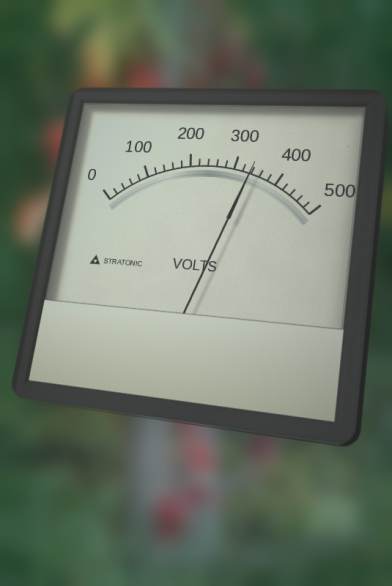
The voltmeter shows 340 V
